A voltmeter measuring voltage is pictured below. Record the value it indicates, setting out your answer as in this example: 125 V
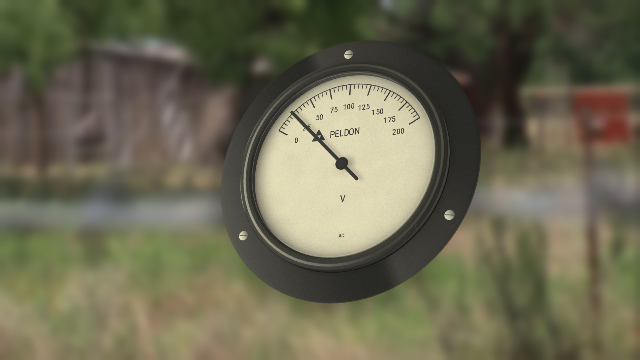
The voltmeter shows 25 V
